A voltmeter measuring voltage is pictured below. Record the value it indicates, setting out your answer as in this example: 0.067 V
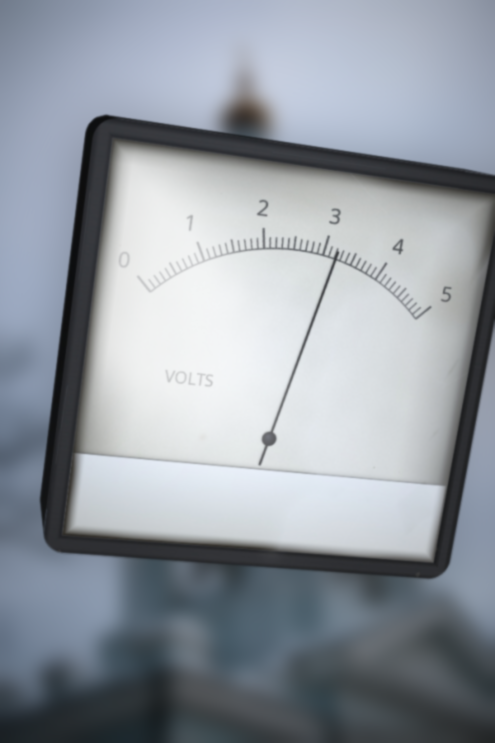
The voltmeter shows 3.2 V
